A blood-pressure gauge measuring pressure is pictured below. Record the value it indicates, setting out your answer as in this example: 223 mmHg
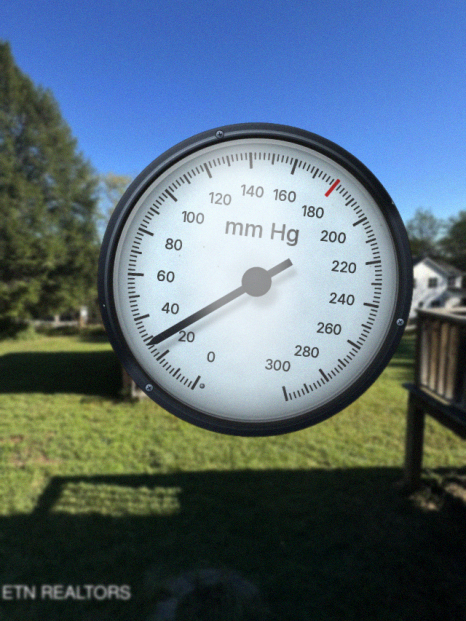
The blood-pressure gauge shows 28 mmHg
